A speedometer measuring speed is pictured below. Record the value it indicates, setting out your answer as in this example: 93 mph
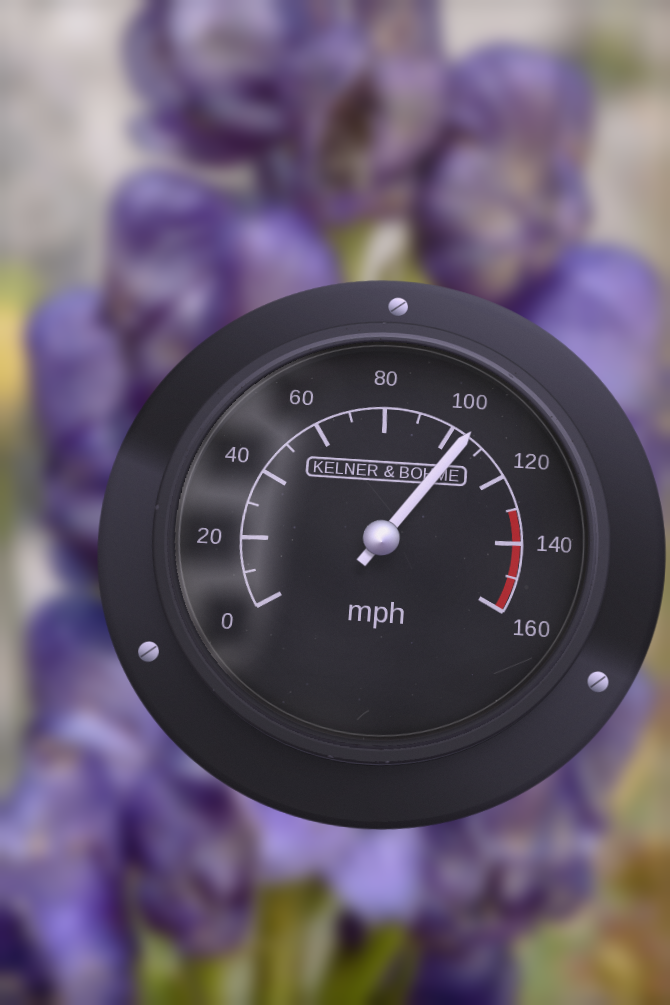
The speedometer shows 105 mph
